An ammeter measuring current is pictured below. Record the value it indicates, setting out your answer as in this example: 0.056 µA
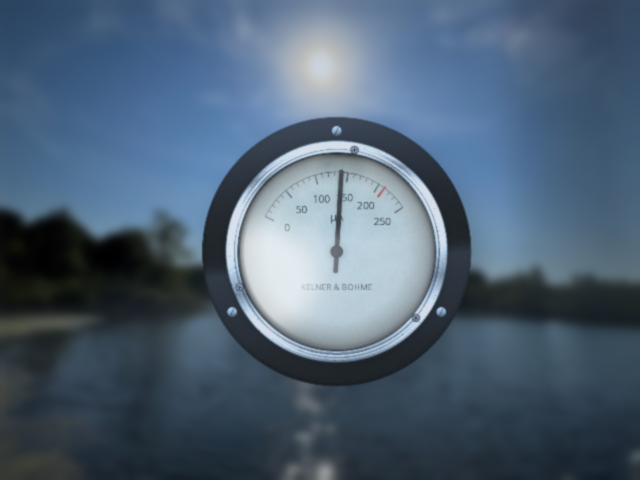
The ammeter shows 140 µA
